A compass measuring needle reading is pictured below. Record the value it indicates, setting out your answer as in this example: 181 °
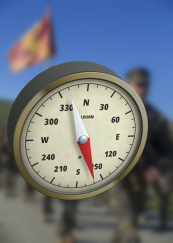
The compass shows 160 °
